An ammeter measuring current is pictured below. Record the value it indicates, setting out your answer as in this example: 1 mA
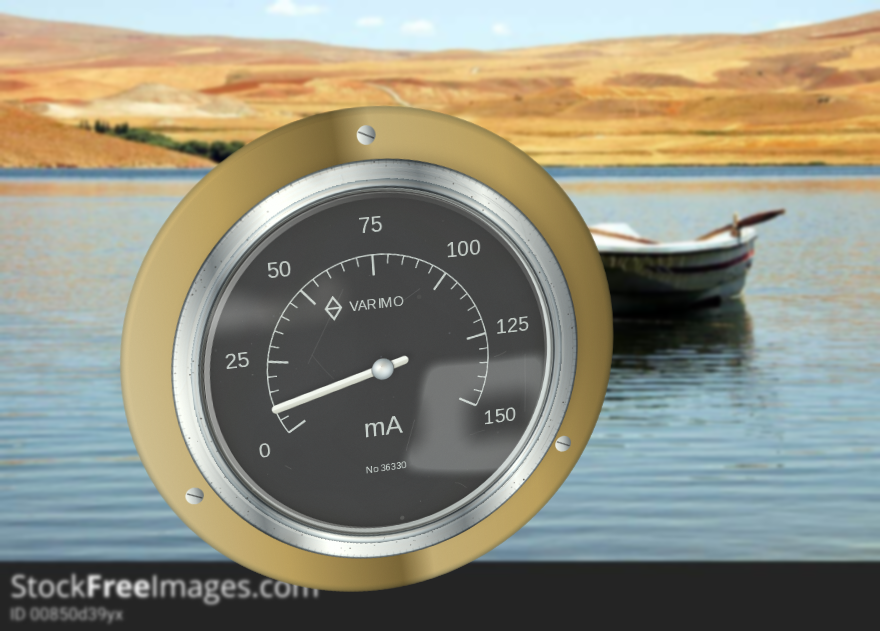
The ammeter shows 10 mA
